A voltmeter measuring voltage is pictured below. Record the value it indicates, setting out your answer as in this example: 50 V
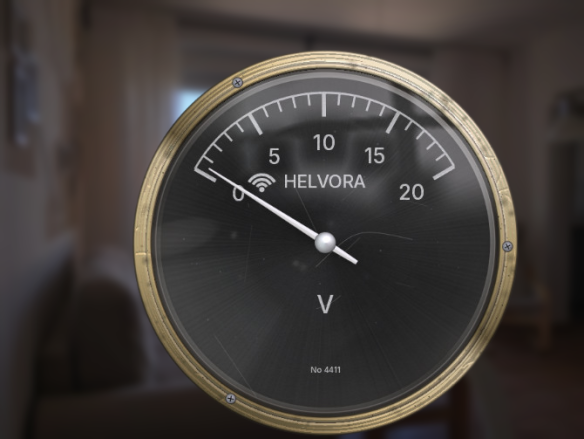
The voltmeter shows 0.5 V
